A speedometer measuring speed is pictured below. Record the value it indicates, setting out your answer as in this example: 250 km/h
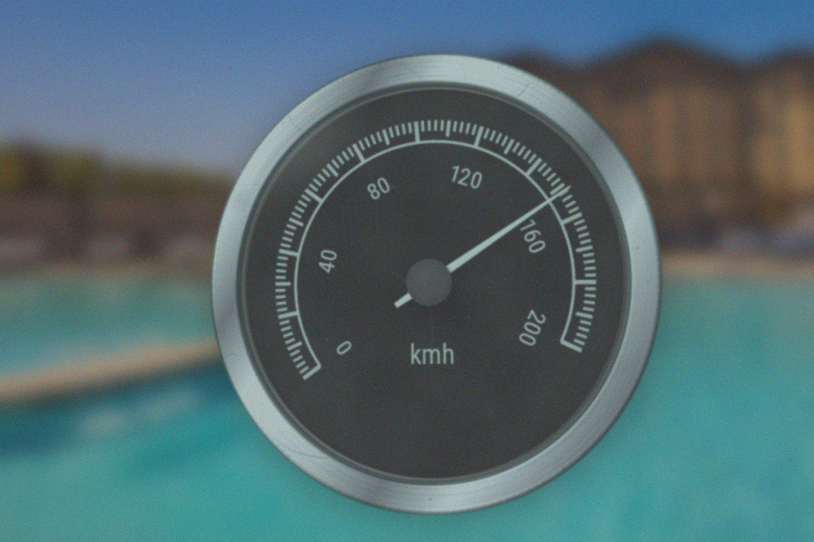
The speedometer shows 152 km/h
